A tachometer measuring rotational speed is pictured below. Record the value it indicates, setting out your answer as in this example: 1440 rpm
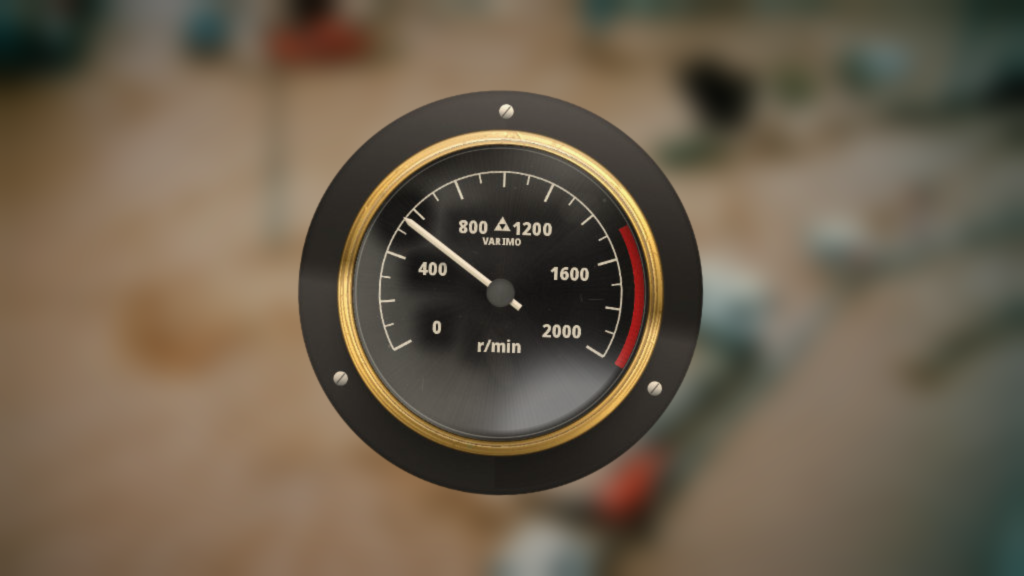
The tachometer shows 550 rpm
